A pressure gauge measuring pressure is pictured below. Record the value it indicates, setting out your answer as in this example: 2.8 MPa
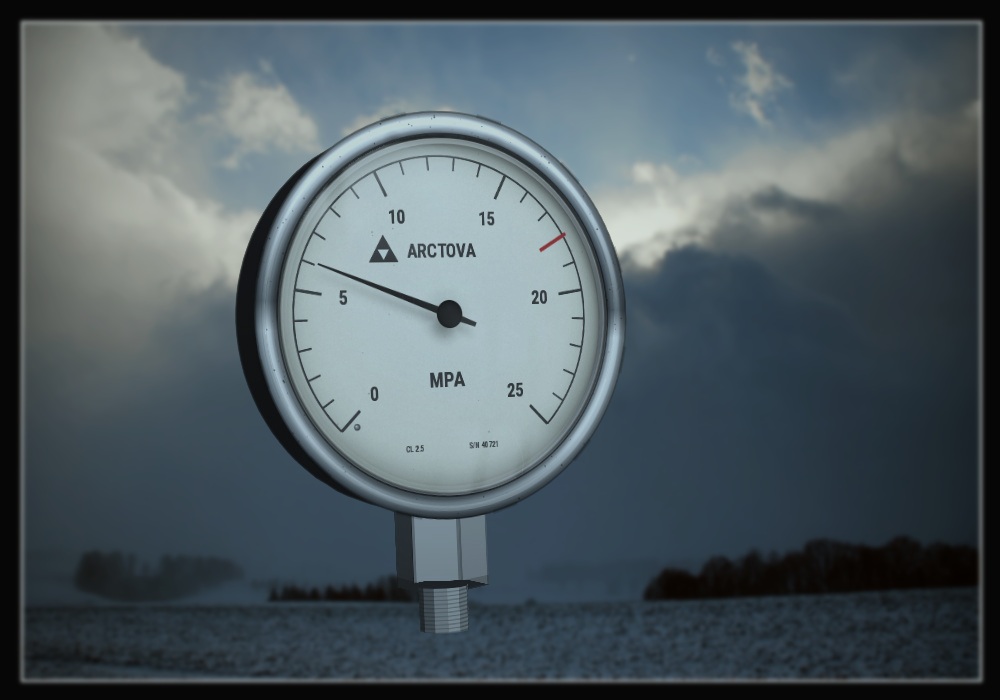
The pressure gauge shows 6 MPa
